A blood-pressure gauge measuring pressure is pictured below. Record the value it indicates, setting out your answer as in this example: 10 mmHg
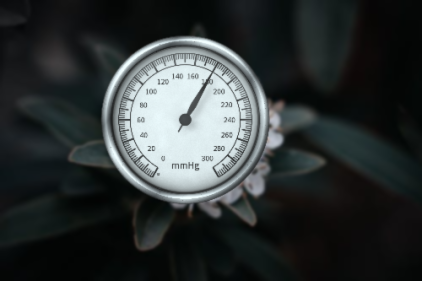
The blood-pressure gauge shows 180 mmHg
